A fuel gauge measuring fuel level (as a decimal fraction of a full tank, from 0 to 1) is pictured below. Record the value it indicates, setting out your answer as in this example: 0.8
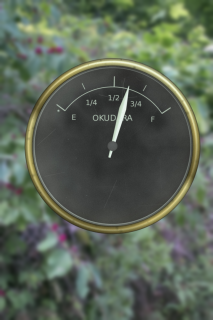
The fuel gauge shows 0.625
